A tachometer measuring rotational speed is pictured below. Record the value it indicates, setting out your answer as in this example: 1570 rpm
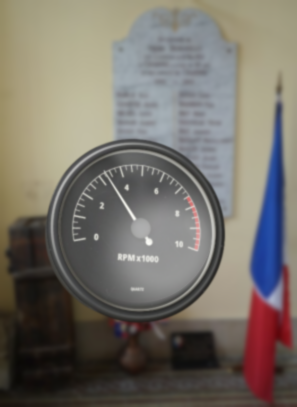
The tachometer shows 3250 rpm
